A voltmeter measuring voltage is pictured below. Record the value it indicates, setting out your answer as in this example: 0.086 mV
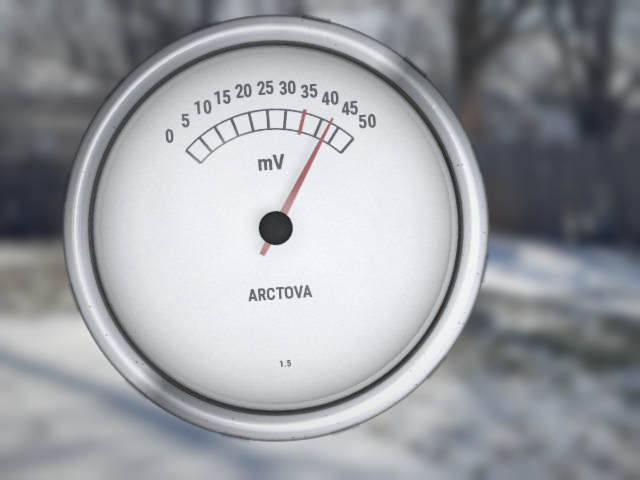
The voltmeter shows 42.5 mV
